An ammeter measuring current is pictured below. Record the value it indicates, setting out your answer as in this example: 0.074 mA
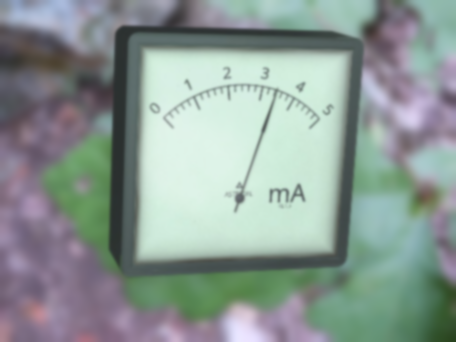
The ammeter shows 3.4 mA
